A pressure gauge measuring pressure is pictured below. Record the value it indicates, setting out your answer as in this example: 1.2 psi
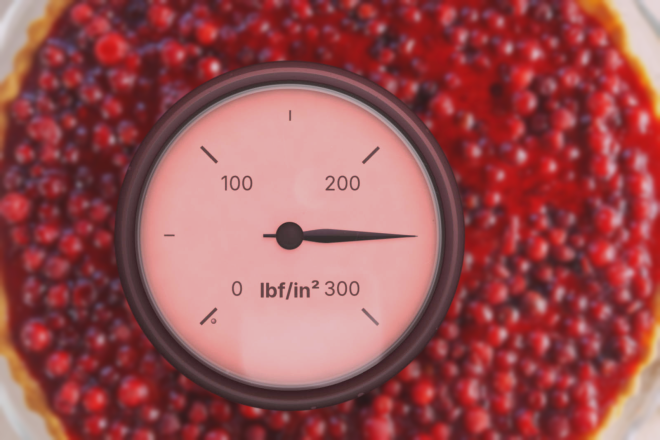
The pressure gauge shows 250 psi
